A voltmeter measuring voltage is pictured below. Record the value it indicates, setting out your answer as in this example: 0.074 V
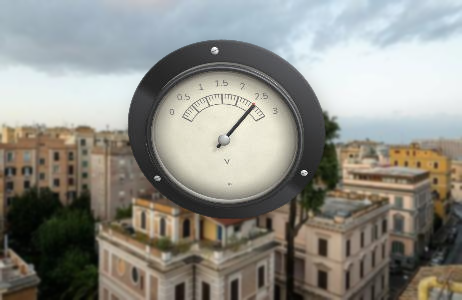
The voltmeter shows 2.5 V
